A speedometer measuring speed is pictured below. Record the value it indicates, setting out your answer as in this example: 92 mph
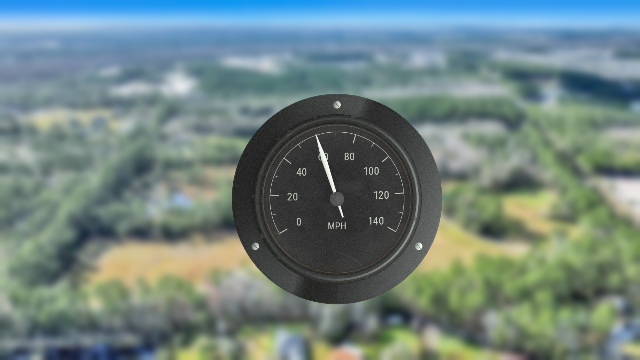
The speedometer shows 60 mph
